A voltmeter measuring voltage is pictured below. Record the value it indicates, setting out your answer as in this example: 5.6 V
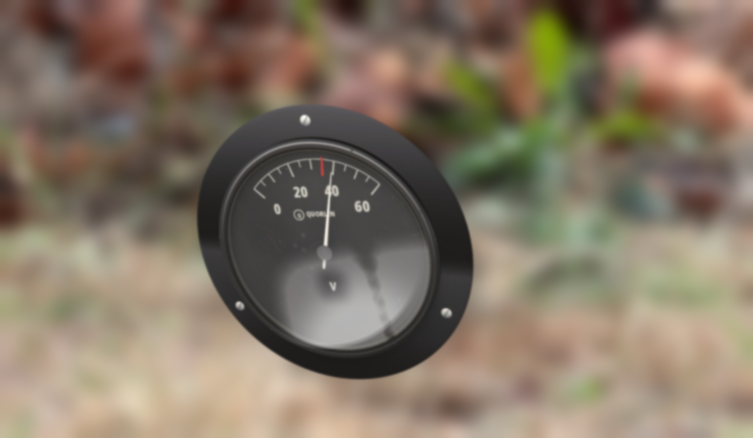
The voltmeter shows 40 V
